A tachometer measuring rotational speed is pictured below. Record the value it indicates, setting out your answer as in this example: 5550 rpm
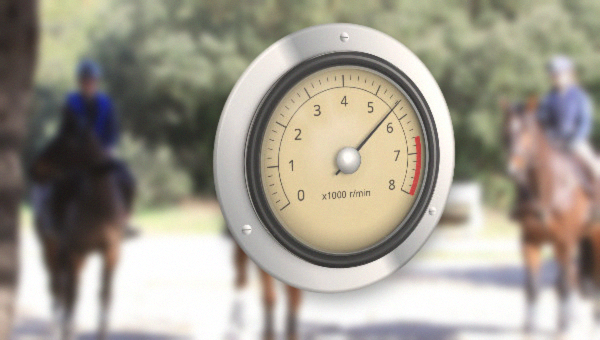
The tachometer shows 5600 rpm
